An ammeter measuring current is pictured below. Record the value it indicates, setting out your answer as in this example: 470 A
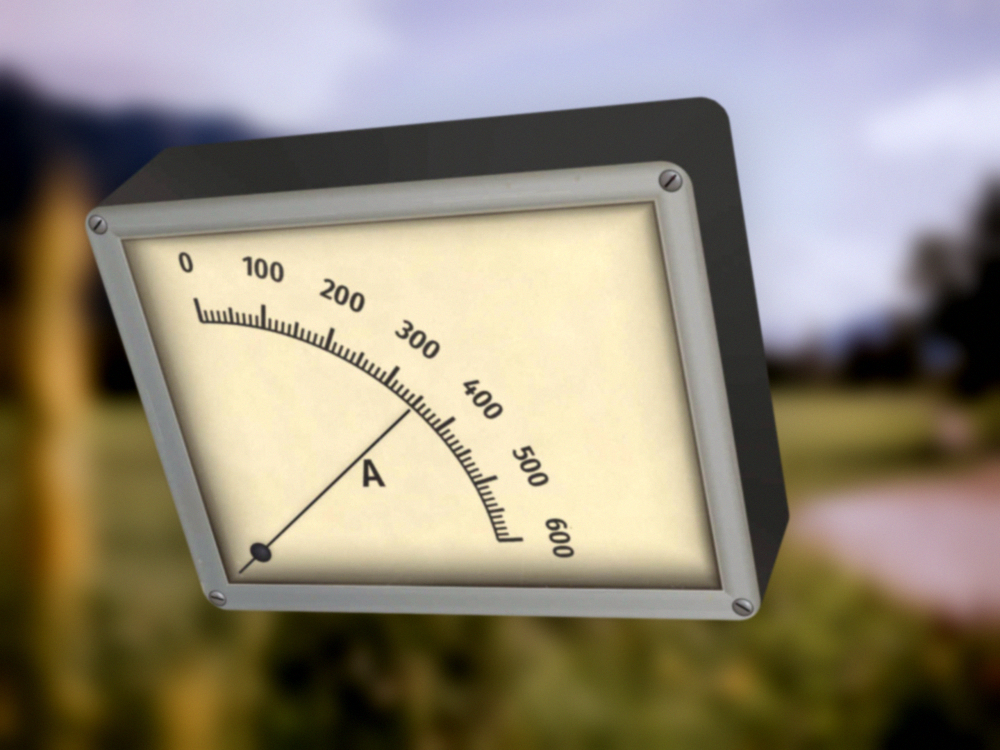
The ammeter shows 350 A
